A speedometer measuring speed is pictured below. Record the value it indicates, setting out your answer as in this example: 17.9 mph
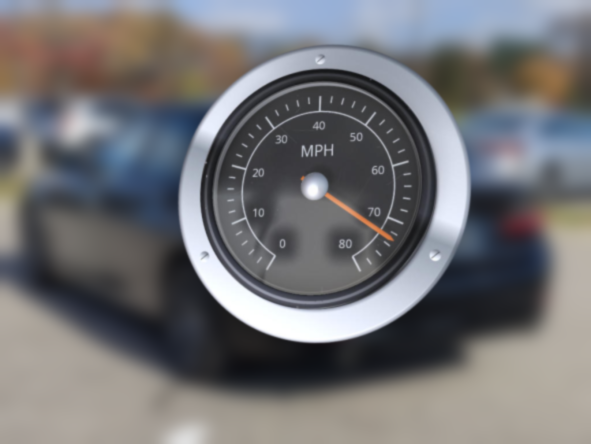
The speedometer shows 73 mph
